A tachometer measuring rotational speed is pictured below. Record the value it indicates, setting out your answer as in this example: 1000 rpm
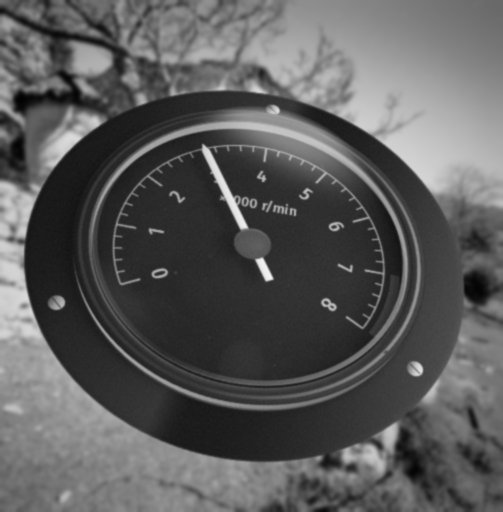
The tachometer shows 3000 rpm
